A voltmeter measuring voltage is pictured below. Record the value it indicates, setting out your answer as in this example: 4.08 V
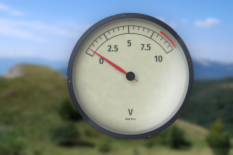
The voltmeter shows 0.5 V
